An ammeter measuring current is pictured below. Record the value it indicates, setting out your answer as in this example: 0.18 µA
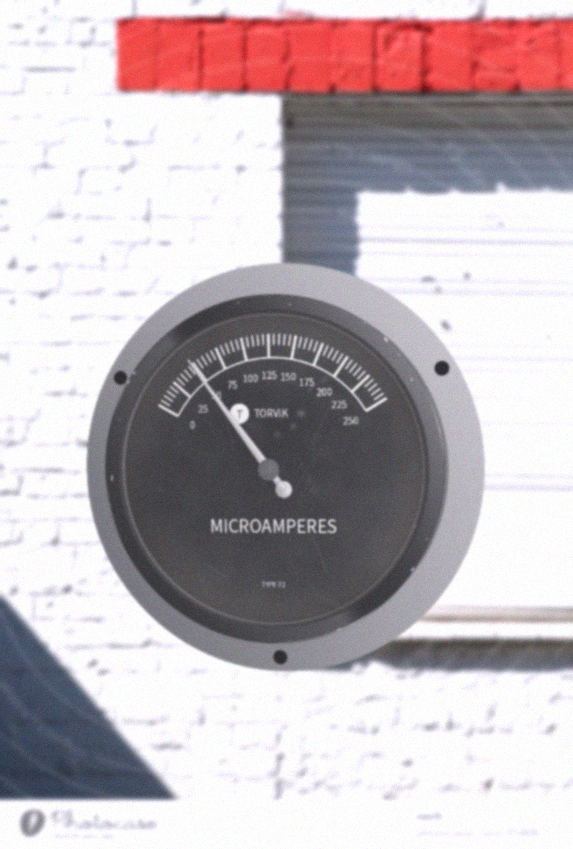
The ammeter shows 50 µA
